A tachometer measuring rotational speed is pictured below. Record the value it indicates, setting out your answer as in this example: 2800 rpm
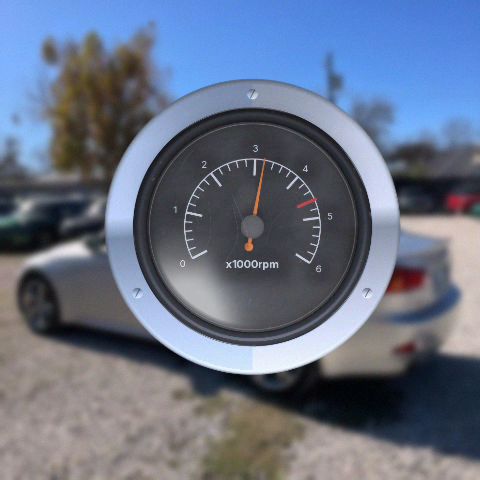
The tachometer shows 3200 rpm
